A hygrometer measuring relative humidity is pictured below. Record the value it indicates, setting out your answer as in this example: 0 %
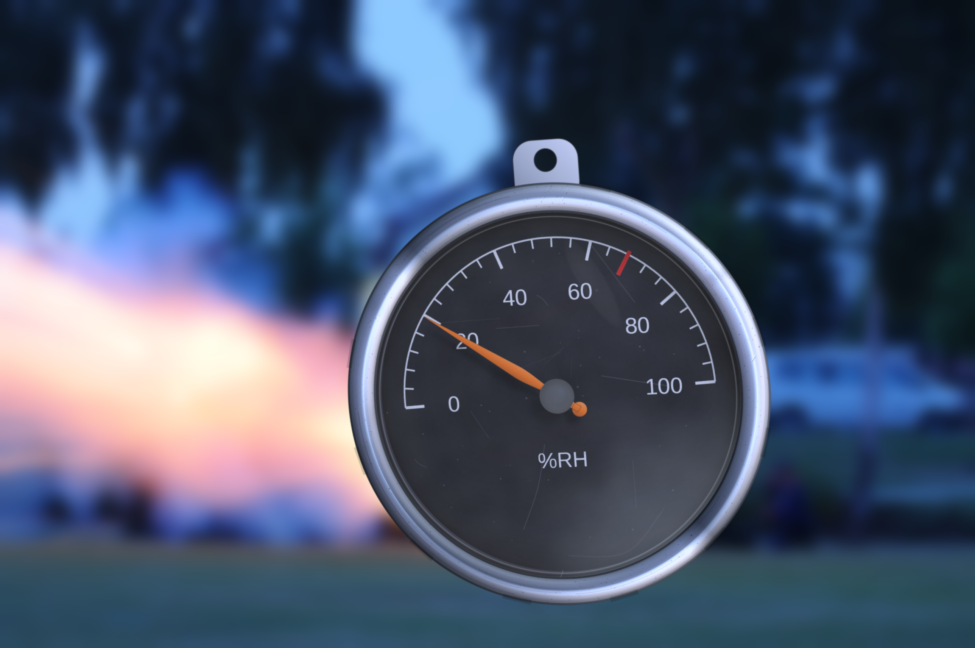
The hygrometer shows 20 %
